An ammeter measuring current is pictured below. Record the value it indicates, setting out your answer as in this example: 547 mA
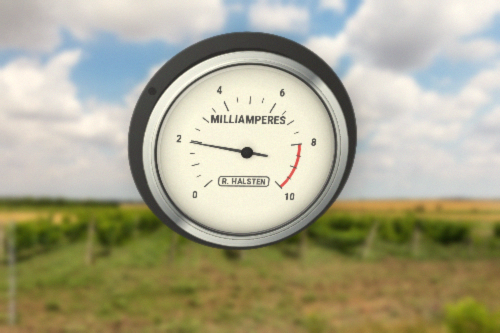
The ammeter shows 2 mA
